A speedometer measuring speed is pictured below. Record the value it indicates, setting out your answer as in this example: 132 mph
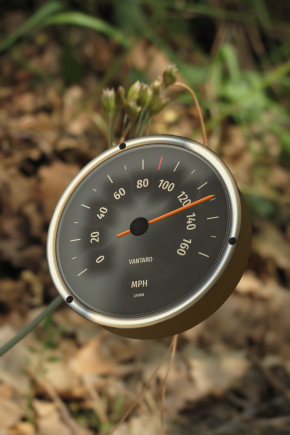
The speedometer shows 130 mph
